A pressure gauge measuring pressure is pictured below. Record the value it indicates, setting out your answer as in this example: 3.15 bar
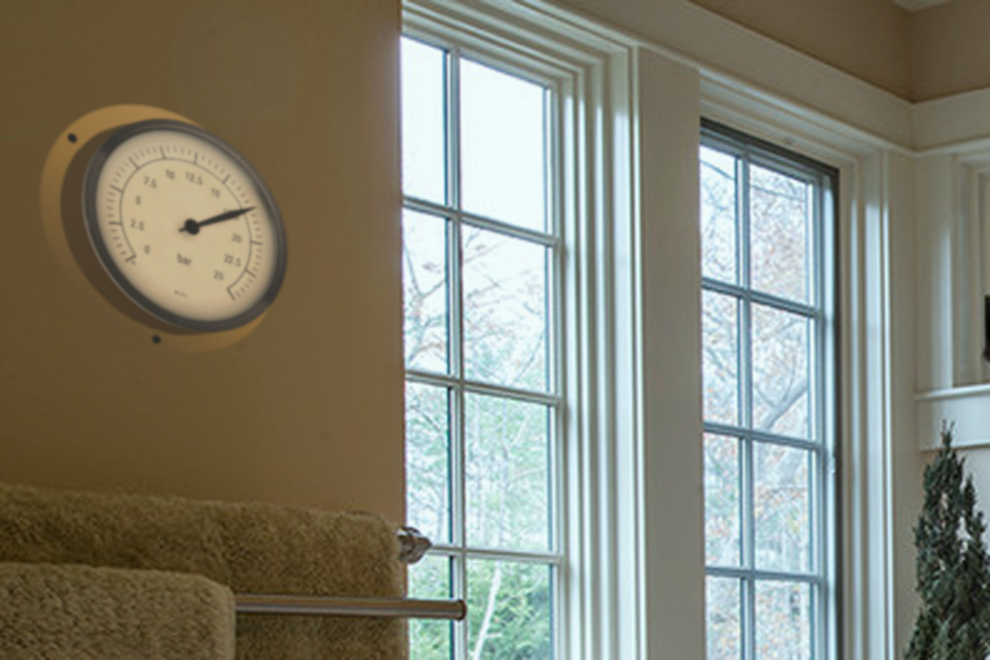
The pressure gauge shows 17.5 bar
